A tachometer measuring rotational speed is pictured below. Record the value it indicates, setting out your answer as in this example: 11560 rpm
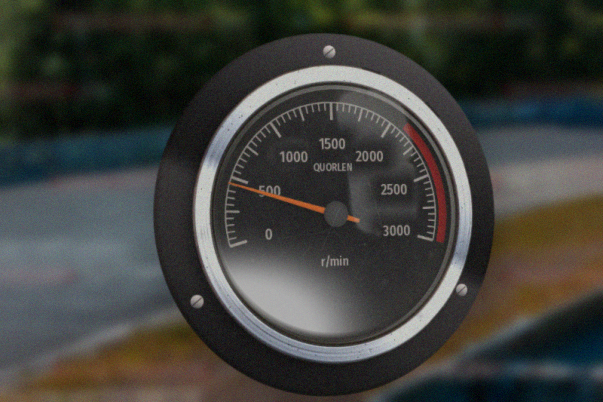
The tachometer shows 450 rpm
